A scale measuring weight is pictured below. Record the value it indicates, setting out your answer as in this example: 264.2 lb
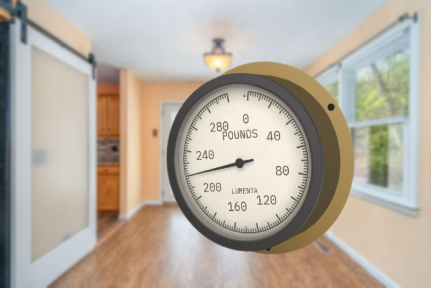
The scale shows 220 lb
